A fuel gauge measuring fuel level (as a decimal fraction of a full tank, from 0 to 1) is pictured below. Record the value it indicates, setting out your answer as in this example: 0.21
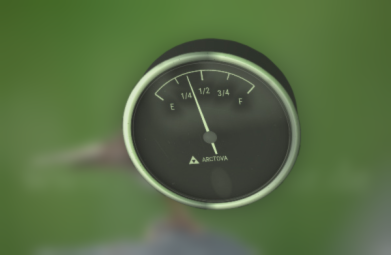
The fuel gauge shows 0.375
